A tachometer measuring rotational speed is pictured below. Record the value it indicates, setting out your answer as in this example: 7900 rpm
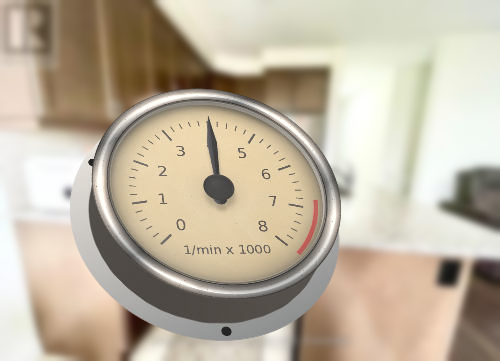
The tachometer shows 4000 rpm
